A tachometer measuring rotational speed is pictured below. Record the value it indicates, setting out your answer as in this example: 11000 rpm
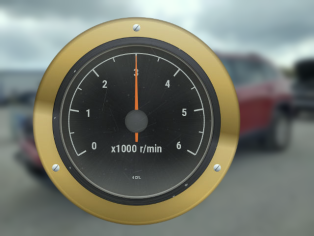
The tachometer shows 3000 rpm
